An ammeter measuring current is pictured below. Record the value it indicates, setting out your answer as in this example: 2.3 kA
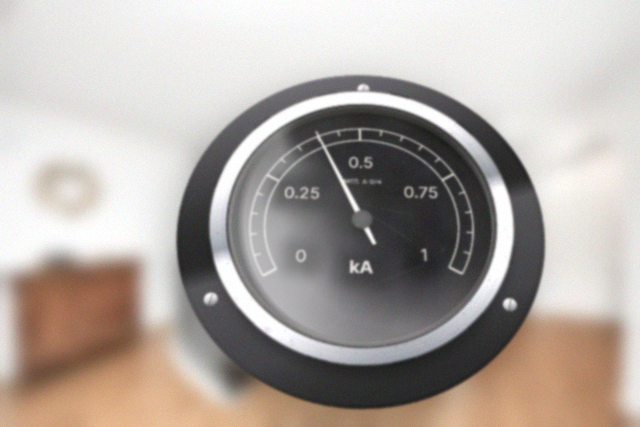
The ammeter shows 0.4 kA
